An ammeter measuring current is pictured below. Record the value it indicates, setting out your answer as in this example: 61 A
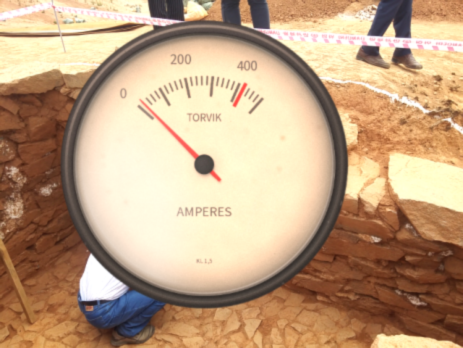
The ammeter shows 20 A
